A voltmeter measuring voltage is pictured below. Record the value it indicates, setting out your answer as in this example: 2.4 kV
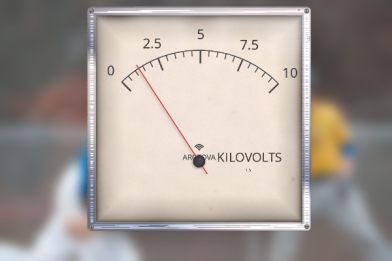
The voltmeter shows 1.25 kV
